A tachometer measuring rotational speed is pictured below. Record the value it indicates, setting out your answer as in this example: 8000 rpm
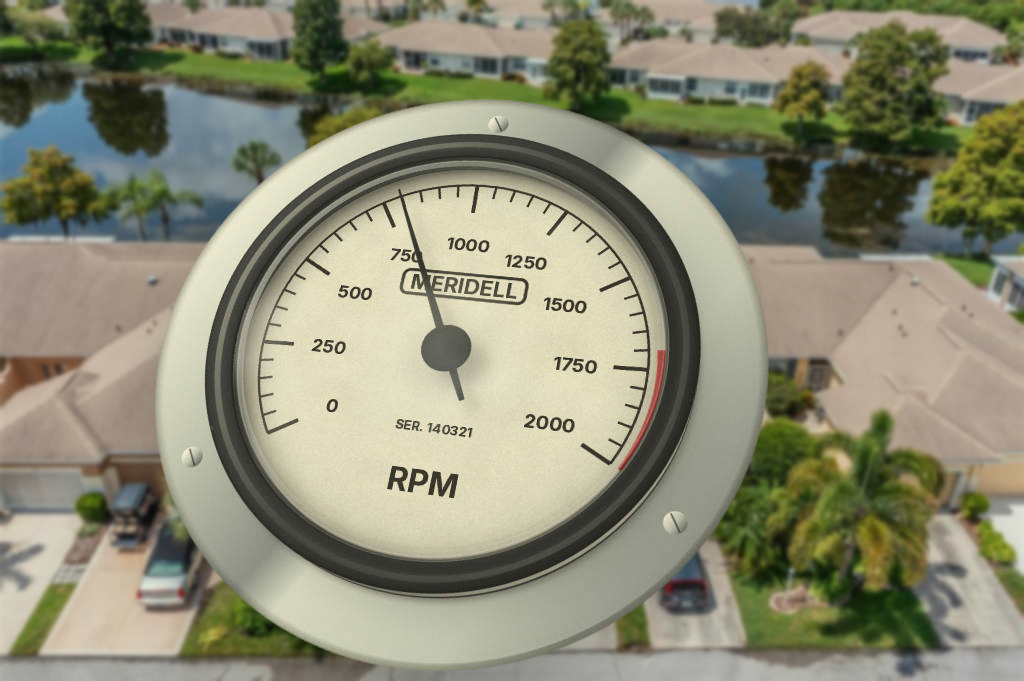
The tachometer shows 800 rpm
